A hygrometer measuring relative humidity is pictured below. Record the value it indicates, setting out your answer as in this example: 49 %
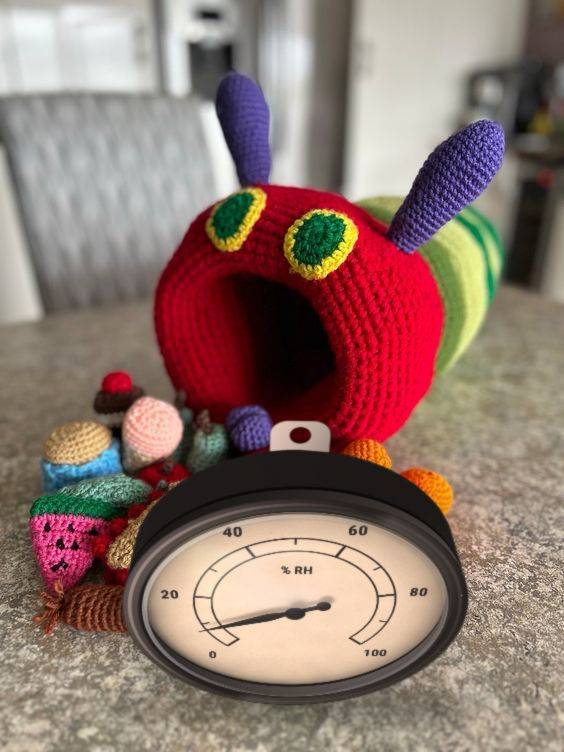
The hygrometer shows 10 %
